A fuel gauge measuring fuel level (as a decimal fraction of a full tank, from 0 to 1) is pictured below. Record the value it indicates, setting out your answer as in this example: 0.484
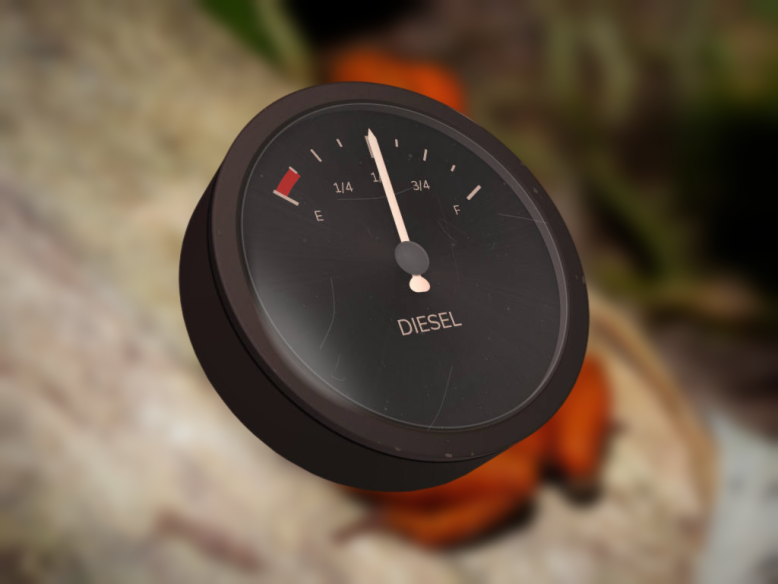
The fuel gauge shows 0.5
